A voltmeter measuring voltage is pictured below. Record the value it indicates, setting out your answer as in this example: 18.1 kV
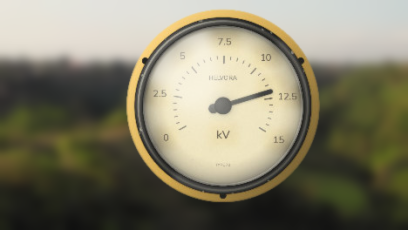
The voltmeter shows 12 kV
